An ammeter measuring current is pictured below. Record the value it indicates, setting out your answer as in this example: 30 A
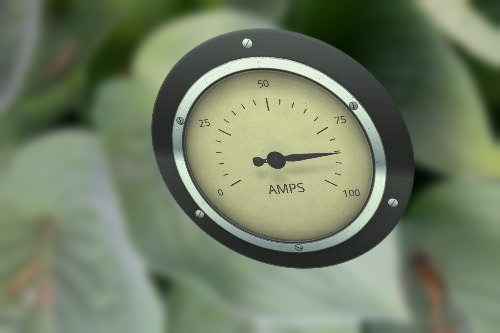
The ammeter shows 85 A
